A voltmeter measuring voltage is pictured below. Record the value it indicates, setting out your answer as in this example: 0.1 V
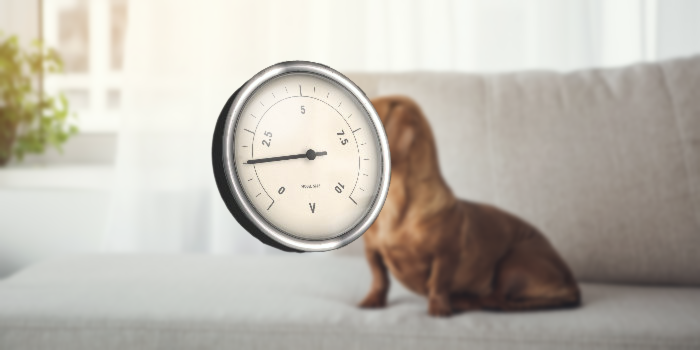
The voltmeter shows 1.5 V
